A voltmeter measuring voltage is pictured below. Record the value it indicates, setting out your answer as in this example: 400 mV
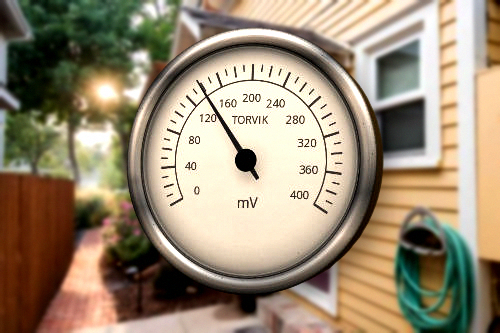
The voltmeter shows 140 mV
